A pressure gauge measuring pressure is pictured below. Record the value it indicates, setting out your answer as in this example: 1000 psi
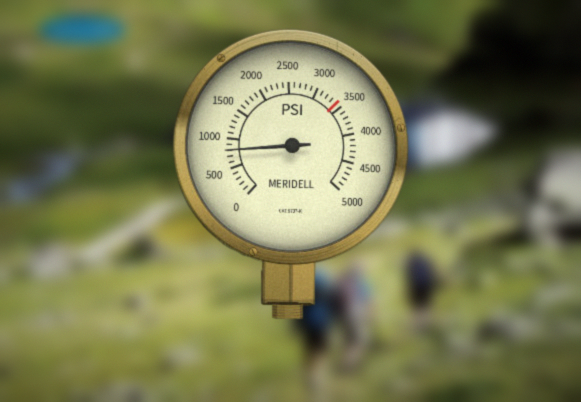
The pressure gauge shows 800 psi
